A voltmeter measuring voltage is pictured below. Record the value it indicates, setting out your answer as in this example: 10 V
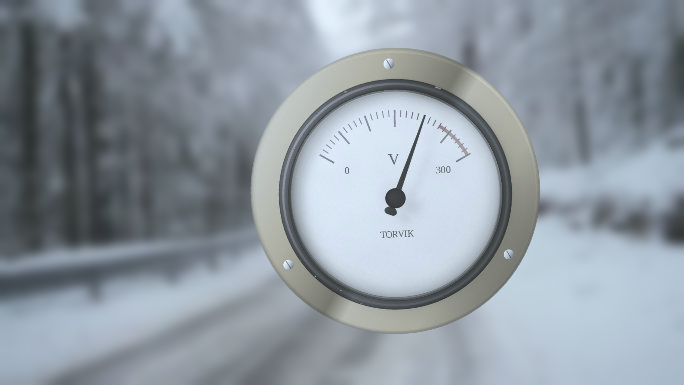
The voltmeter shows 200 V
